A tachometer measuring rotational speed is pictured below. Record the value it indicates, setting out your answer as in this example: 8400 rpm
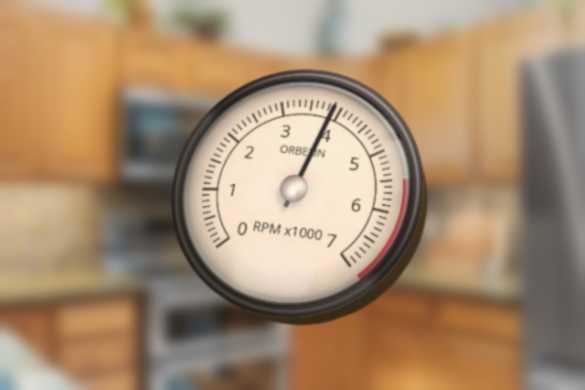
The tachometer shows 3900 rpm
